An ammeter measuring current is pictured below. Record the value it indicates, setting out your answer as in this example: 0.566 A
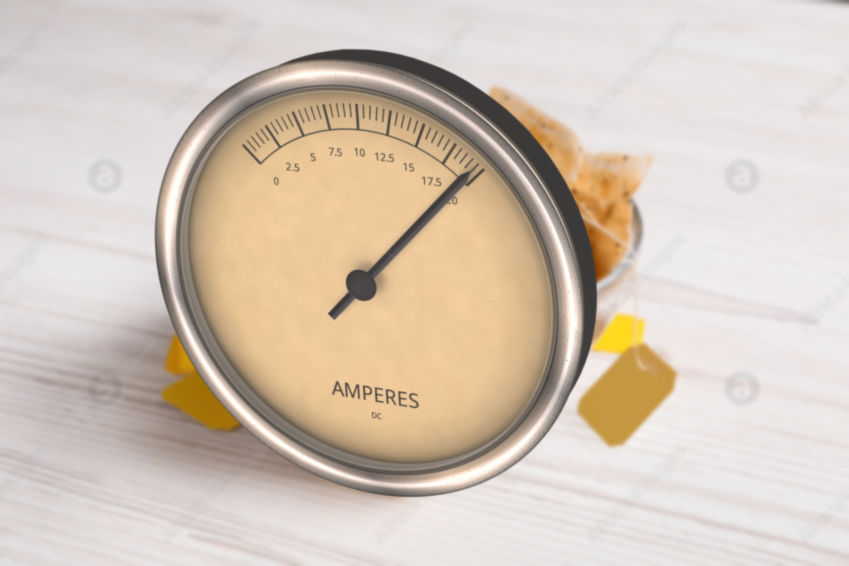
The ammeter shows 19.5 A
